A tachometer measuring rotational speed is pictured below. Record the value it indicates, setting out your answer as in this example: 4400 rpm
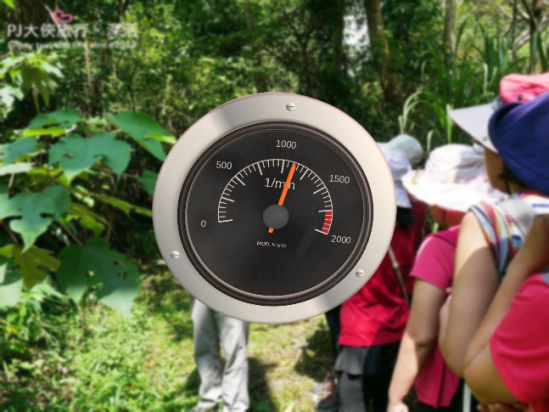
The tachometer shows 1100 rpm
